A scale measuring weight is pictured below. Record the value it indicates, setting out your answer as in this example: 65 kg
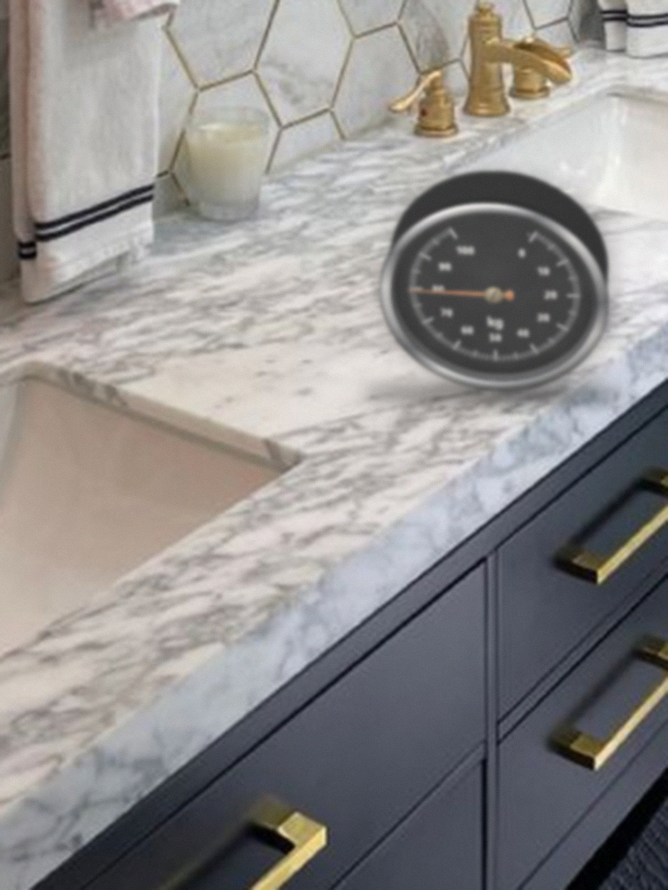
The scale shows 80 kg
